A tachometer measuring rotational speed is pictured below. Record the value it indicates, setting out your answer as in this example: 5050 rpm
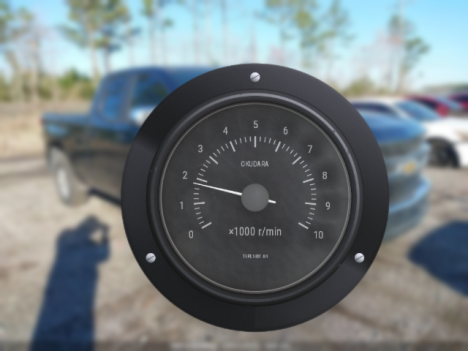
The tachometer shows 1800 rpm
